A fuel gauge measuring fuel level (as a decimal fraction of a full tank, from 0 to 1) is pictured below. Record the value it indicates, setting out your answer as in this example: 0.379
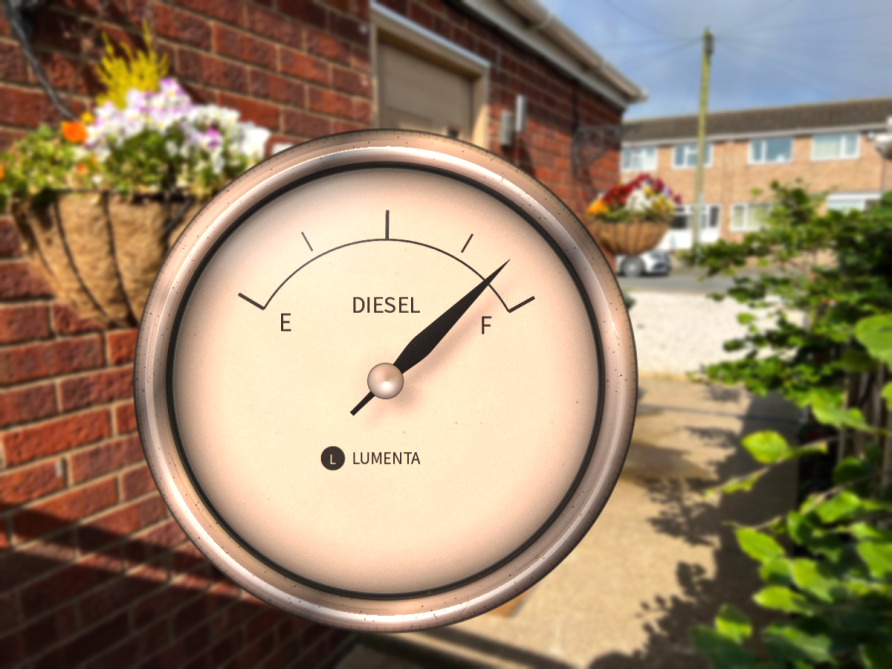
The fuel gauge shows 0.875
